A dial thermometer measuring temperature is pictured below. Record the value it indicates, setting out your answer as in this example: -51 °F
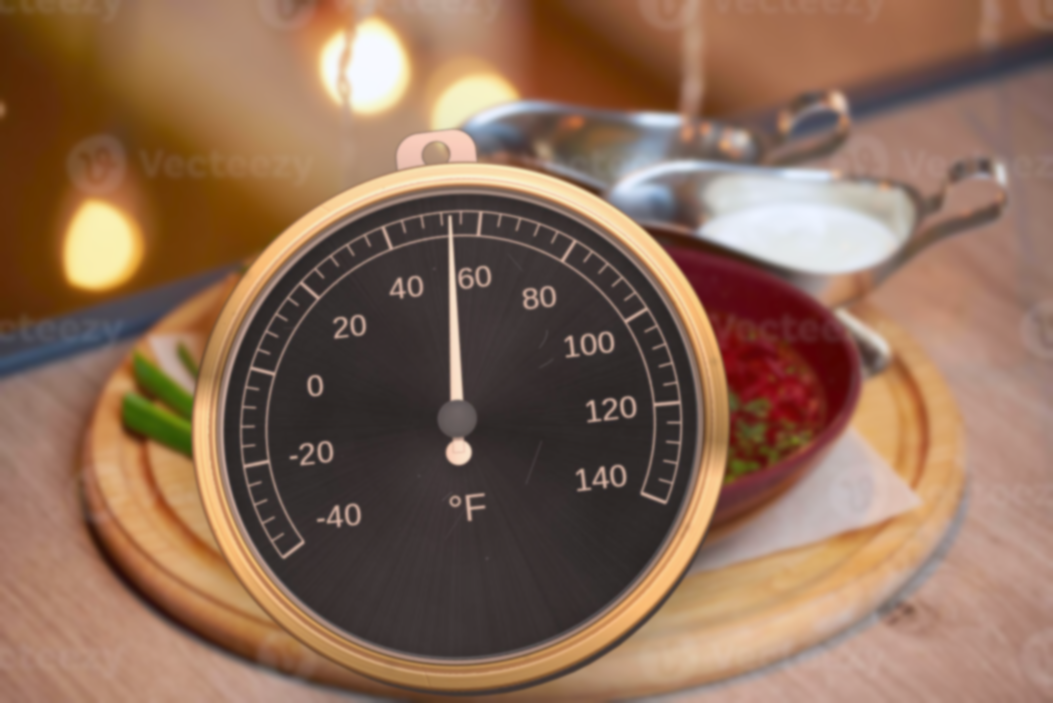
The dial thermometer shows 54 °F
